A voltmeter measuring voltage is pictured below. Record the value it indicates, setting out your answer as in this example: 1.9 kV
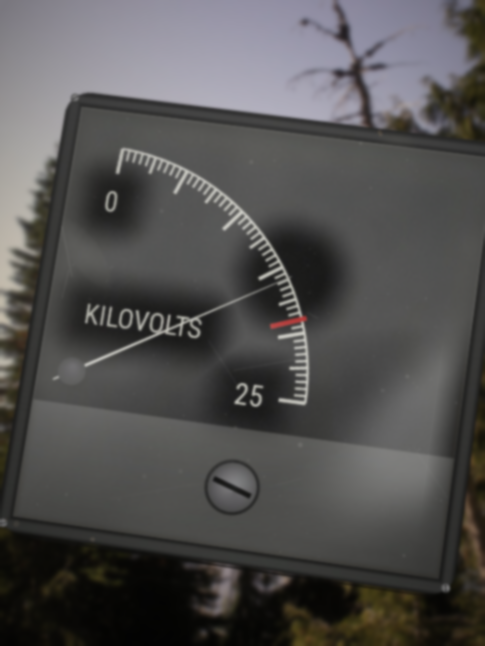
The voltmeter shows 16 kV
